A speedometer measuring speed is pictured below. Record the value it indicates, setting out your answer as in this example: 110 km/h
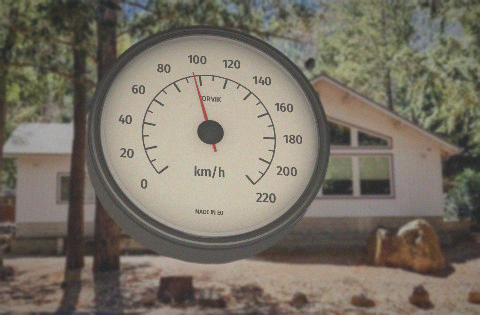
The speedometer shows 95 km/h
